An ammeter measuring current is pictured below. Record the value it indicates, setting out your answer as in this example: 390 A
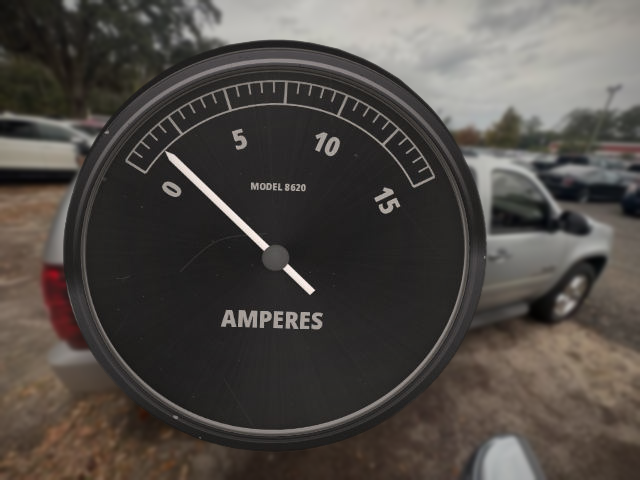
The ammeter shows 1.5 A
